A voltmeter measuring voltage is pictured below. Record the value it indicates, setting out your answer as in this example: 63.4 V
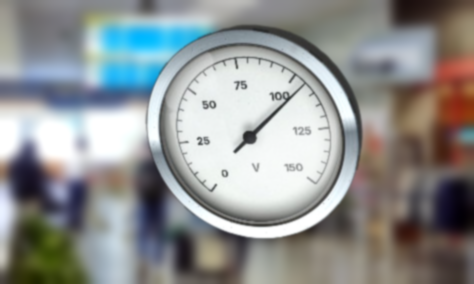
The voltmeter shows 105 V
